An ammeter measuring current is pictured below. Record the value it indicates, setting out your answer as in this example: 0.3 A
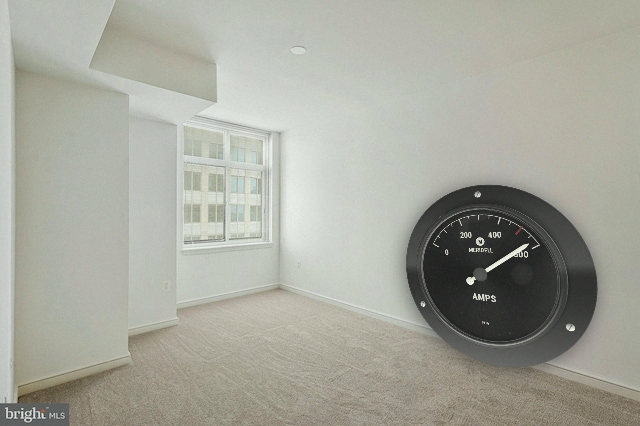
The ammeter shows 575 A
